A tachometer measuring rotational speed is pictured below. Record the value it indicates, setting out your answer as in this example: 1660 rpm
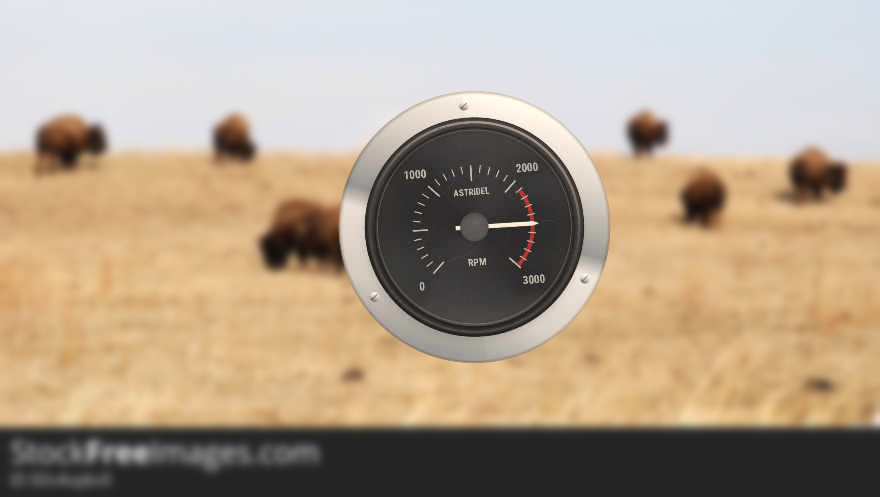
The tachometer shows 2500 rpm
